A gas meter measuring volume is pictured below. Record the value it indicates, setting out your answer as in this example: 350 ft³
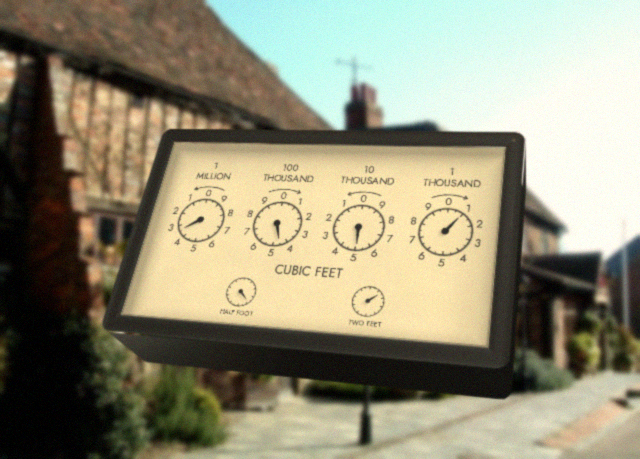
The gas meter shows 345100 ft³
